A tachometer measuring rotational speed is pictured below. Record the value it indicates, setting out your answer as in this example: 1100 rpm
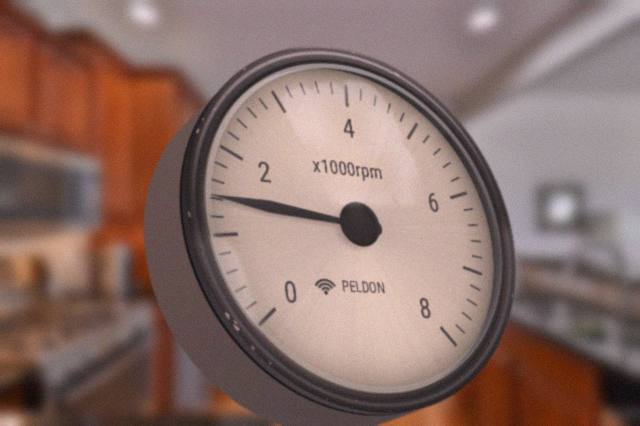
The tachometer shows 1400 rpm
